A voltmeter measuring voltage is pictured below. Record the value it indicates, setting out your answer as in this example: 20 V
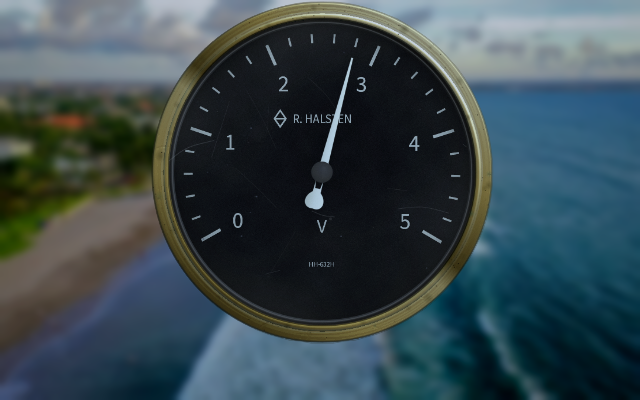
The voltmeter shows 2.8 V
